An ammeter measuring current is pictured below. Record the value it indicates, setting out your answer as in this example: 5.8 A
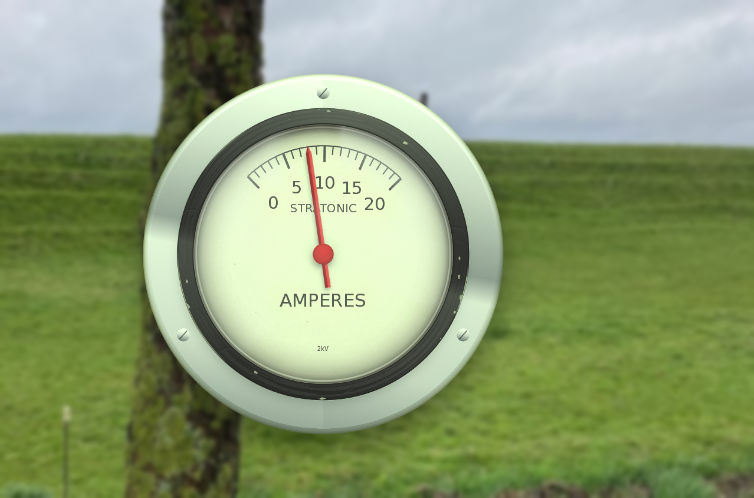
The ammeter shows 8 A
